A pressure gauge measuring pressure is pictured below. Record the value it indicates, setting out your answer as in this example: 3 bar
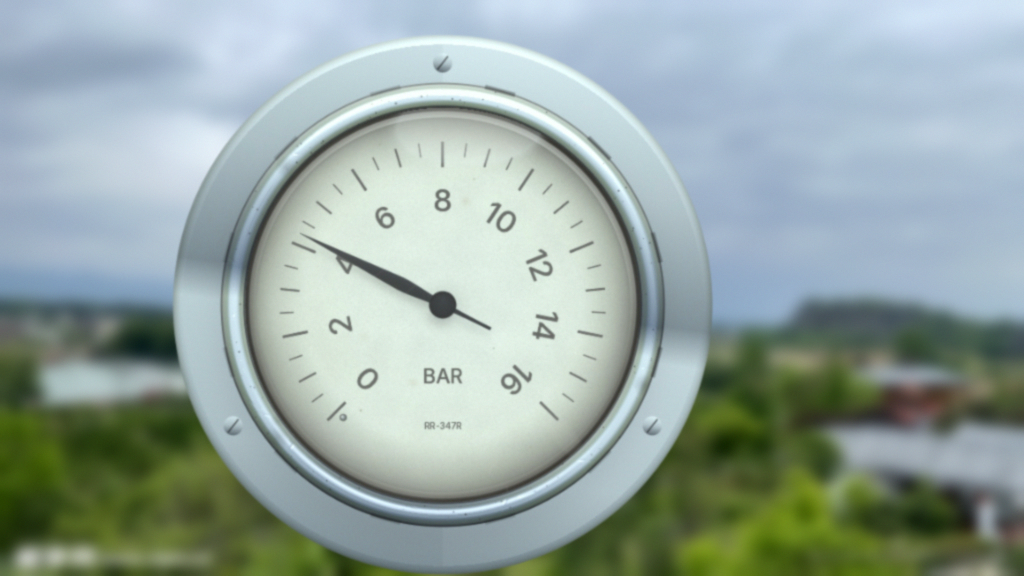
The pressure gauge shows 4.25 bar
